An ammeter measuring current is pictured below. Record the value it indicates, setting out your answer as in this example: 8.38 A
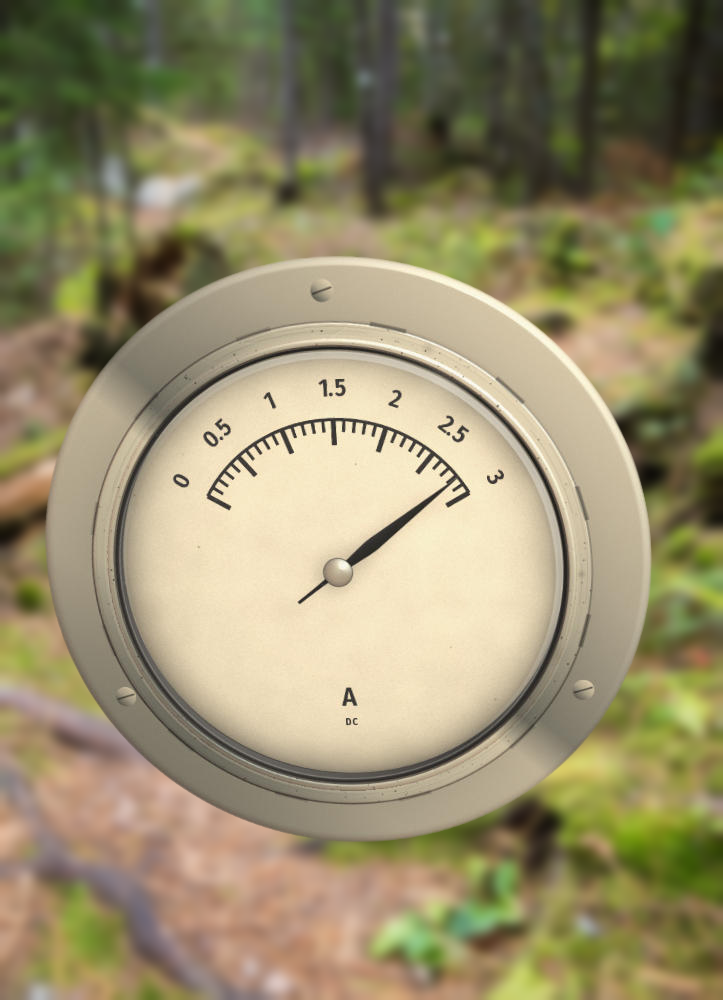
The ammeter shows 2.8 A
